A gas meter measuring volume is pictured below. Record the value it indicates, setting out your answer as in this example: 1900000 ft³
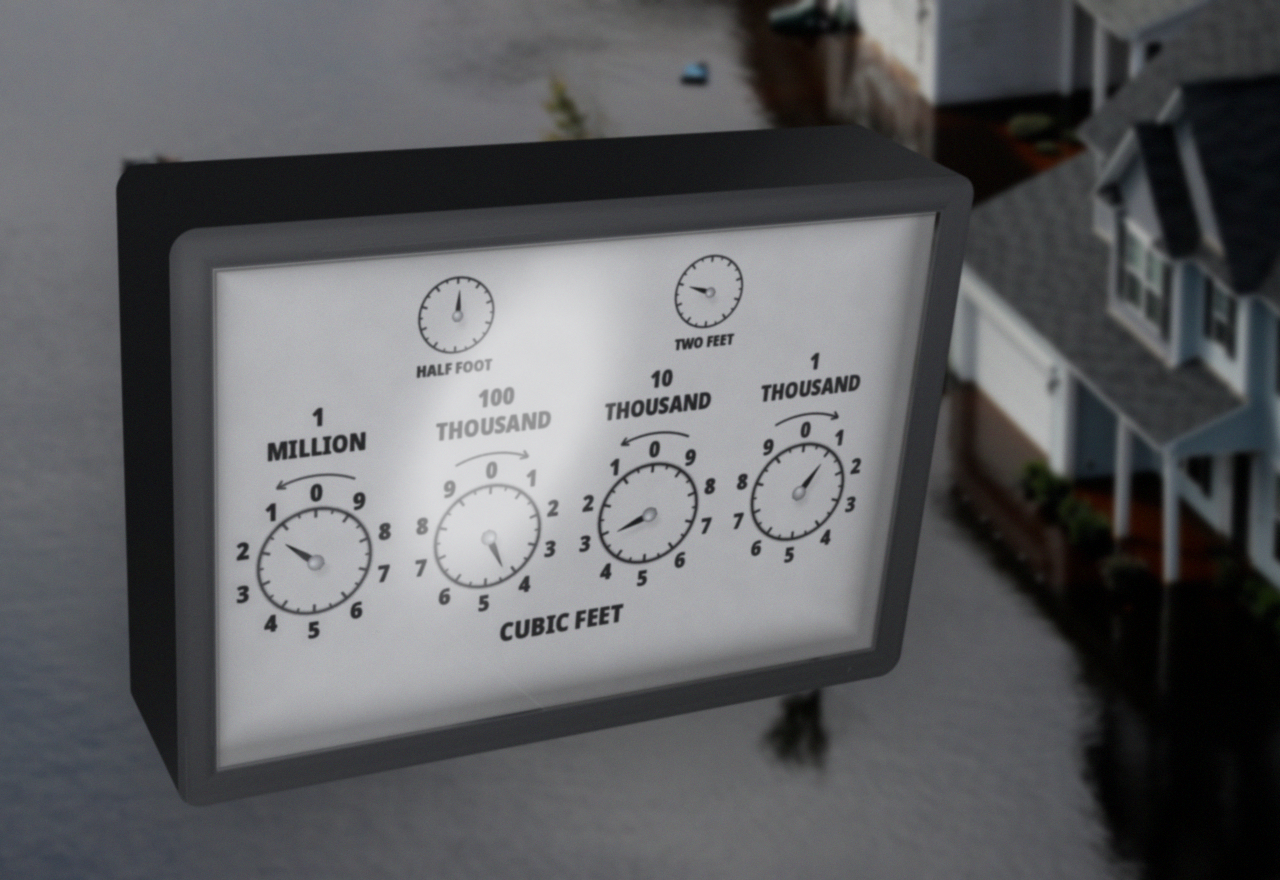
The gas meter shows 143100 ft³
